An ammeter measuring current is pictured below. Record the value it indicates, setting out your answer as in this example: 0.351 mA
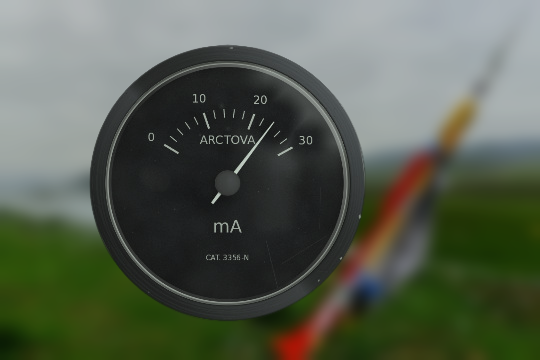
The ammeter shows 24 mA
